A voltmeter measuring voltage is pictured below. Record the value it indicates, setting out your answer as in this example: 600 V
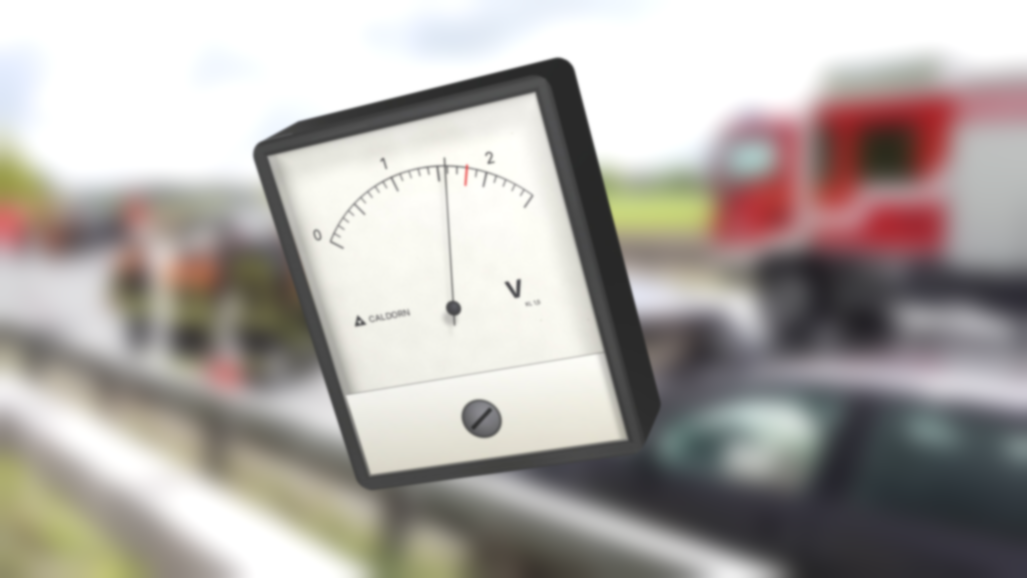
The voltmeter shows 1.6 V
